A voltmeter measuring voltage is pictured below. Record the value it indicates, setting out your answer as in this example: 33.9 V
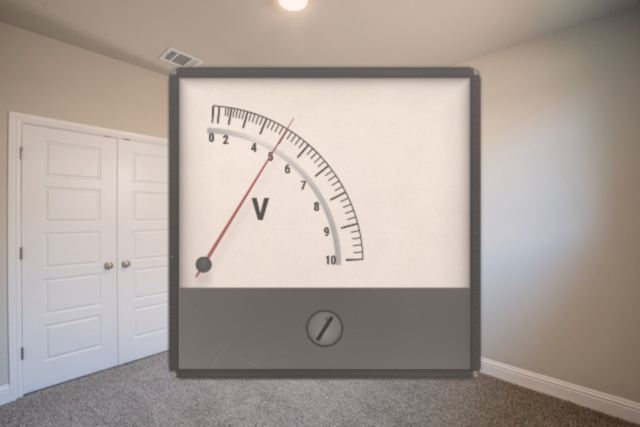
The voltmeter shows 5 V
